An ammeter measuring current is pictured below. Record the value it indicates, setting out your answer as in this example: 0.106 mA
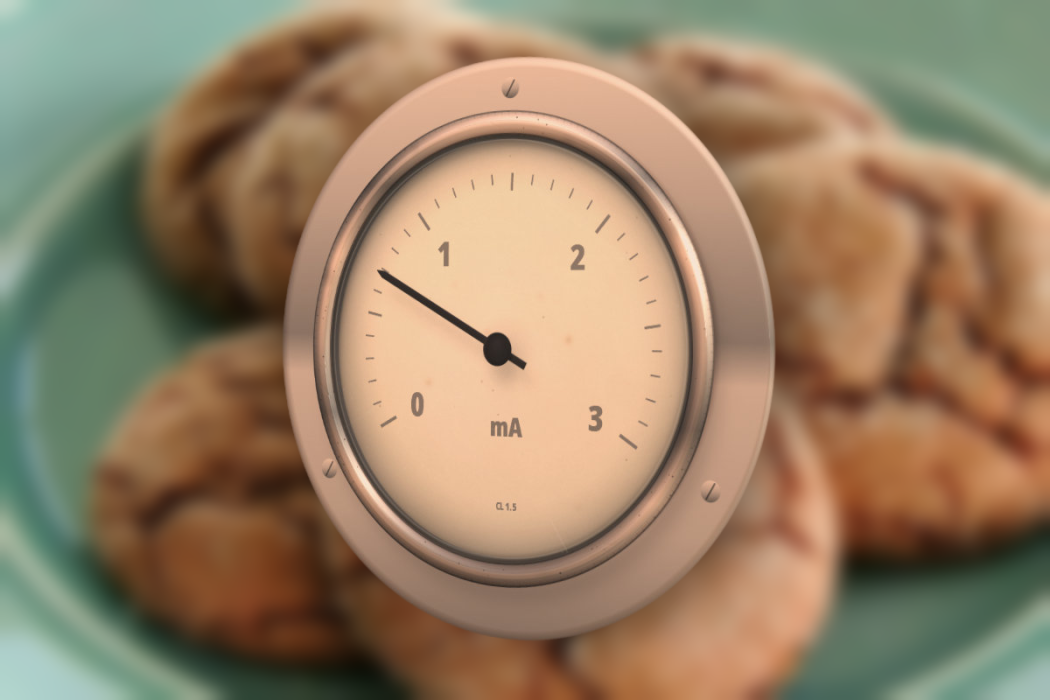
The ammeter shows 0.7 mA
